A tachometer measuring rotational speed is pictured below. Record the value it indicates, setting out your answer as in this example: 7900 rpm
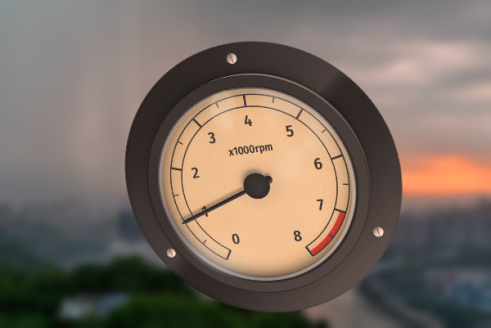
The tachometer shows 1000 rpm
